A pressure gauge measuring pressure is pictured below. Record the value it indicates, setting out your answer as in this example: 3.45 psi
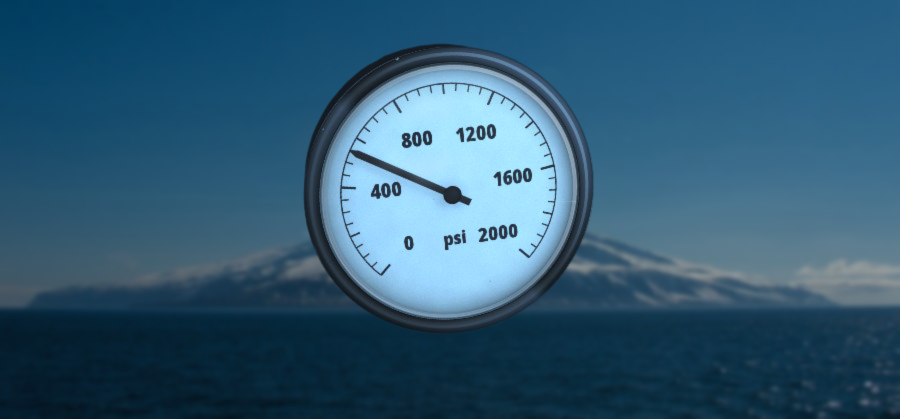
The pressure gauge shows 550 psi
